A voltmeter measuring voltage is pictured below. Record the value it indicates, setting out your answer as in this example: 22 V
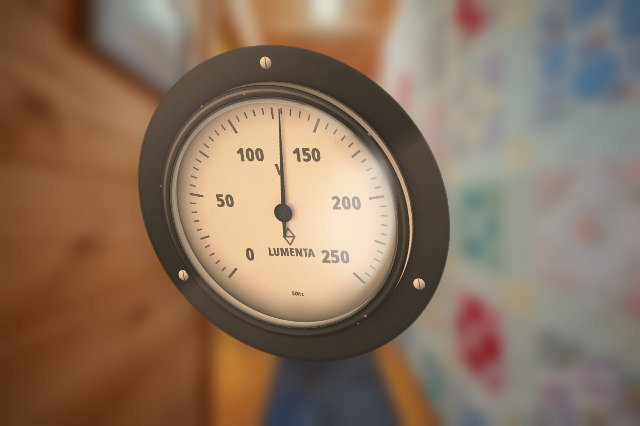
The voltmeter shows 130 V
